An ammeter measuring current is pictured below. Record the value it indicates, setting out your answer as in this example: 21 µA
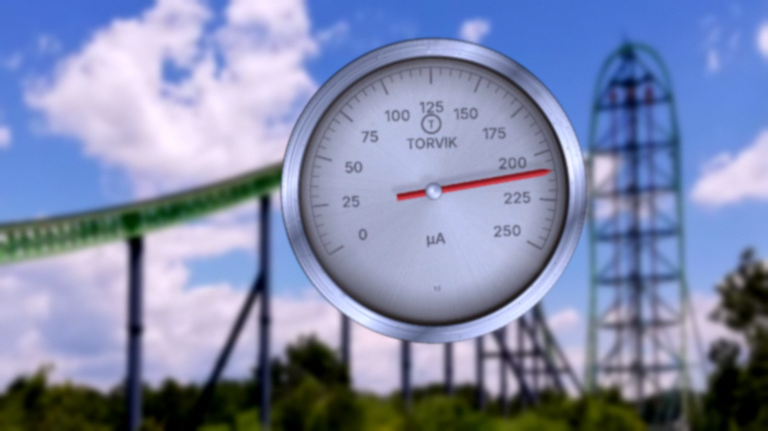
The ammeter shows 210 µA
